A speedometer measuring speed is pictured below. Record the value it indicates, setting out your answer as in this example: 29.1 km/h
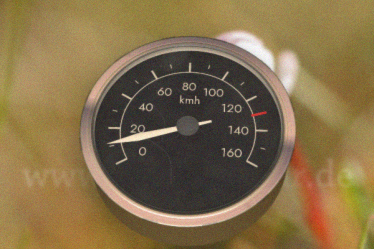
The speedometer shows 10 km/h
